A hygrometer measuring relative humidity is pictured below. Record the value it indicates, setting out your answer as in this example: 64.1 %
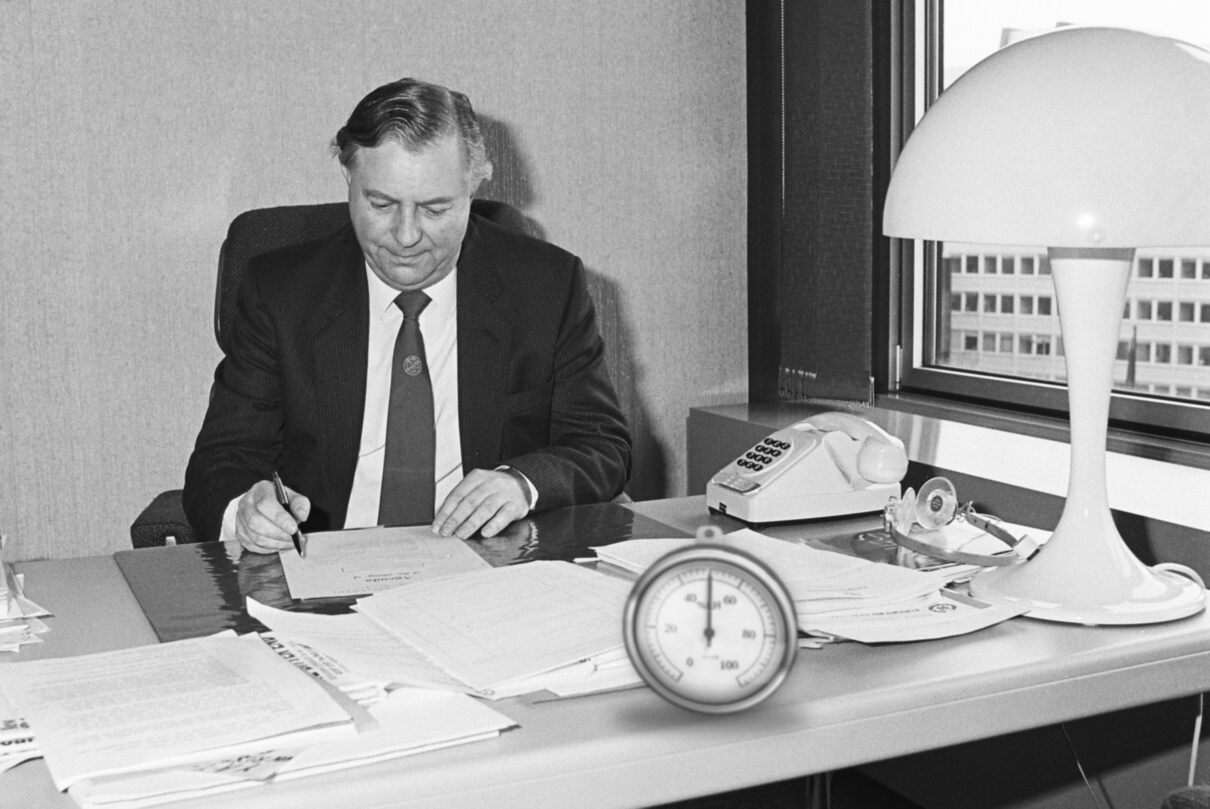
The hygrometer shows 50 %
